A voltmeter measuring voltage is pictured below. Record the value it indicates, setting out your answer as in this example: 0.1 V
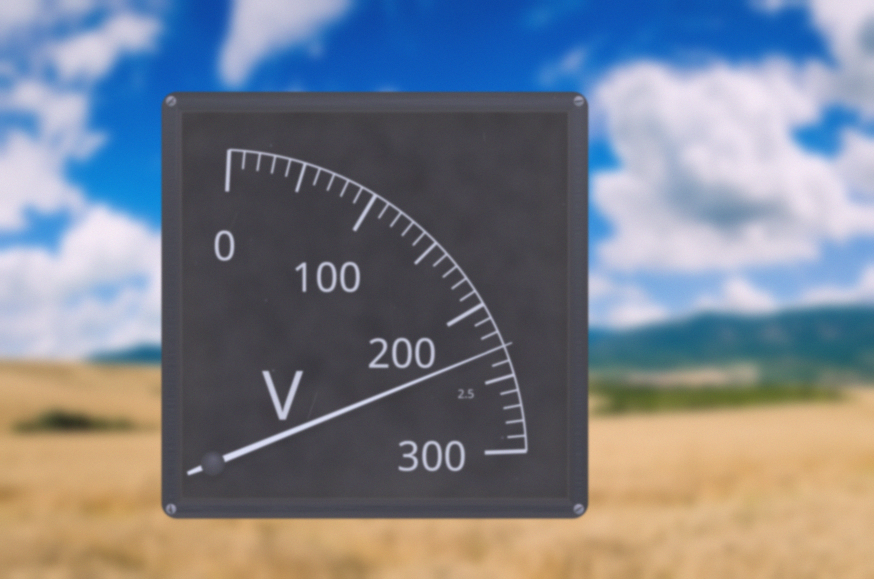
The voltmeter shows 230 V
